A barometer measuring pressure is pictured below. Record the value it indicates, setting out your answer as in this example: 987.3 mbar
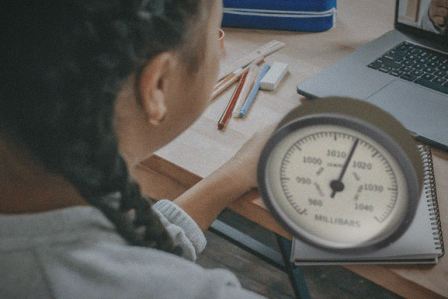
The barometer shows 1015 mbar
